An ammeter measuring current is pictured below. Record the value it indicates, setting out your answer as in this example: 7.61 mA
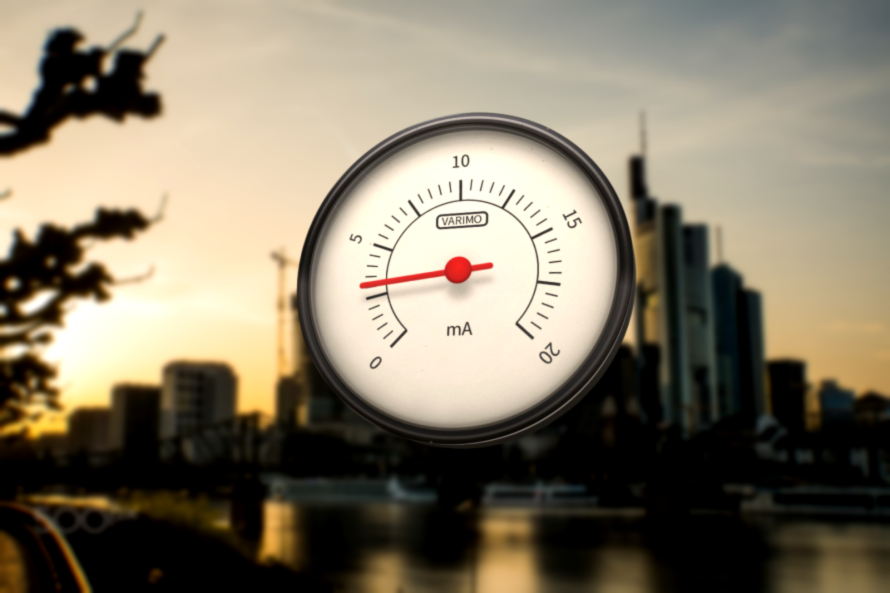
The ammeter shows 3 mA
